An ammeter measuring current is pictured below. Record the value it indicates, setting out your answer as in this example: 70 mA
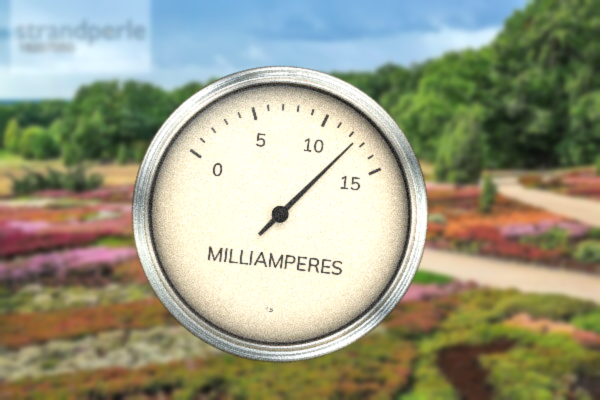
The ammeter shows 12.5 mA
